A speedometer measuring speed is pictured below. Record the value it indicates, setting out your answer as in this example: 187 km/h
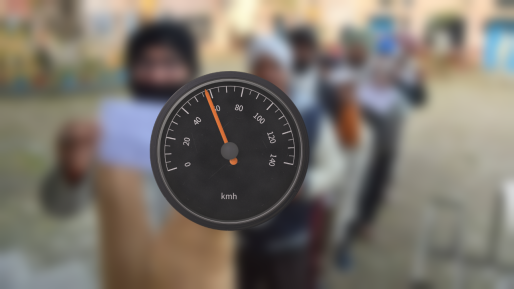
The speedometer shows 57.5 km/h
